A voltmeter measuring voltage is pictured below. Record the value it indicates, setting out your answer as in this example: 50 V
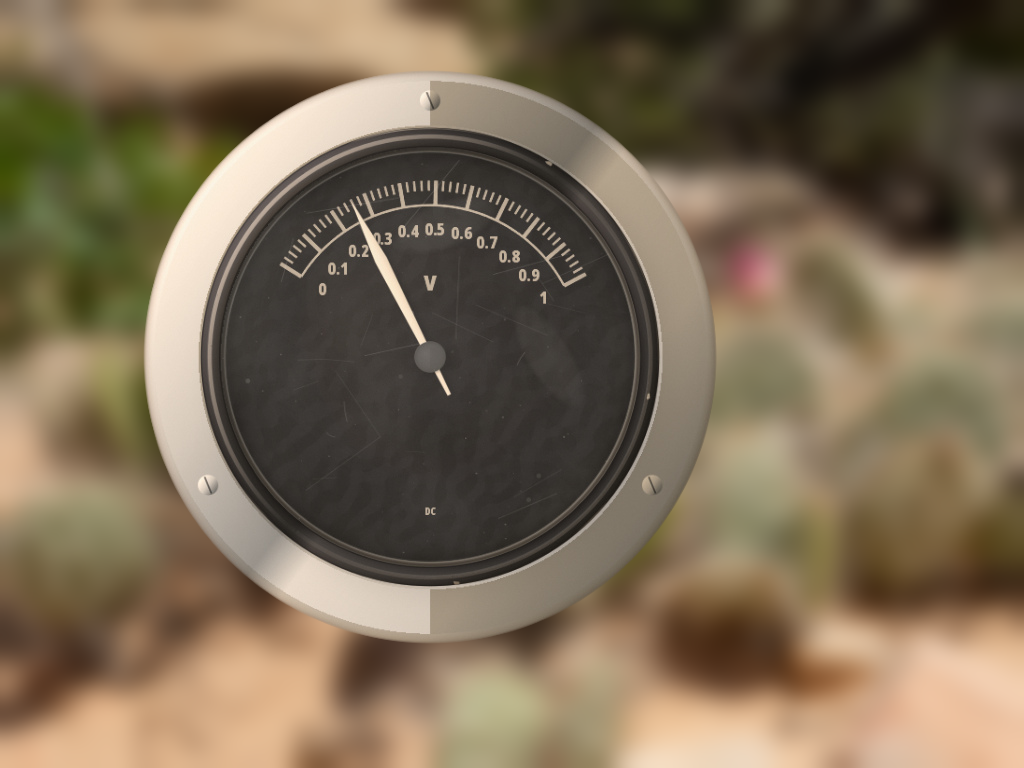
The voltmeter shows 0.26 V
